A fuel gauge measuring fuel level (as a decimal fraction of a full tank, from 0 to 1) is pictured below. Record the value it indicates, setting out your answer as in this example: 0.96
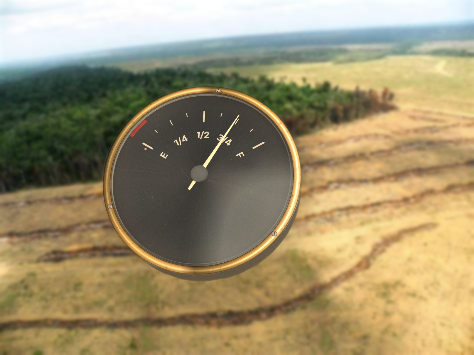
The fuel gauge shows 0.75
